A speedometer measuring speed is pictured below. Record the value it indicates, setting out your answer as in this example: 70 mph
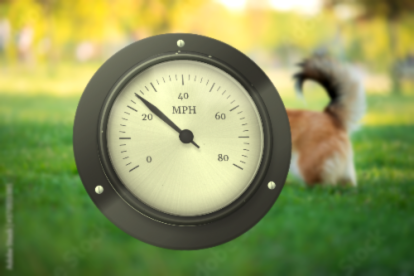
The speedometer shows 24 mph
